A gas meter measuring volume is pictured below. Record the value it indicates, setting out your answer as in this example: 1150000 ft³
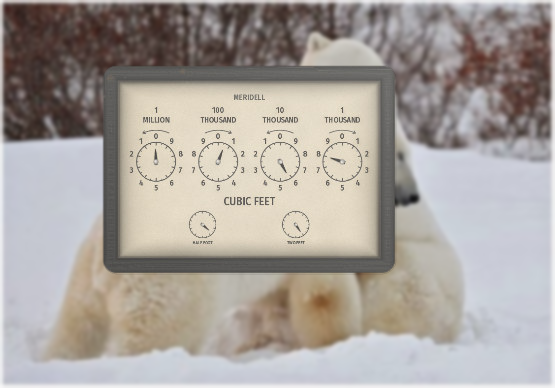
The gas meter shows 5800 ft³
